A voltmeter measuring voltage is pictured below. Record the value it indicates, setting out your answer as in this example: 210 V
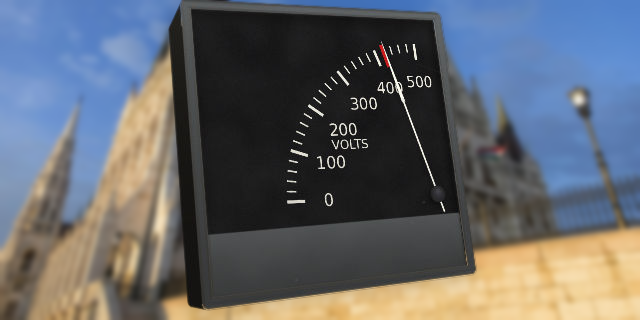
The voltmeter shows 420 V
